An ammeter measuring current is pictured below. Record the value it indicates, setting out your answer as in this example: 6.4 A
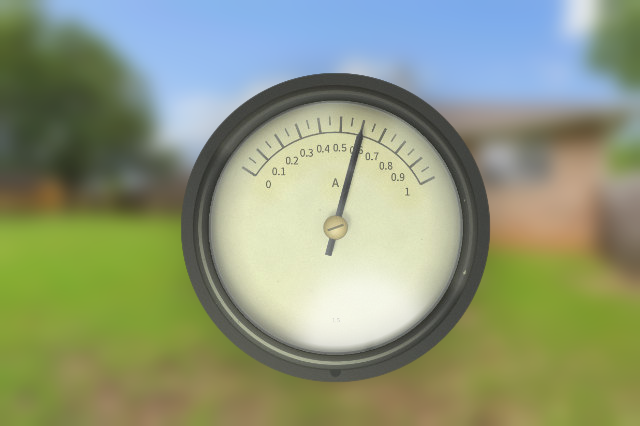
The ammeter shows 0.6 A
